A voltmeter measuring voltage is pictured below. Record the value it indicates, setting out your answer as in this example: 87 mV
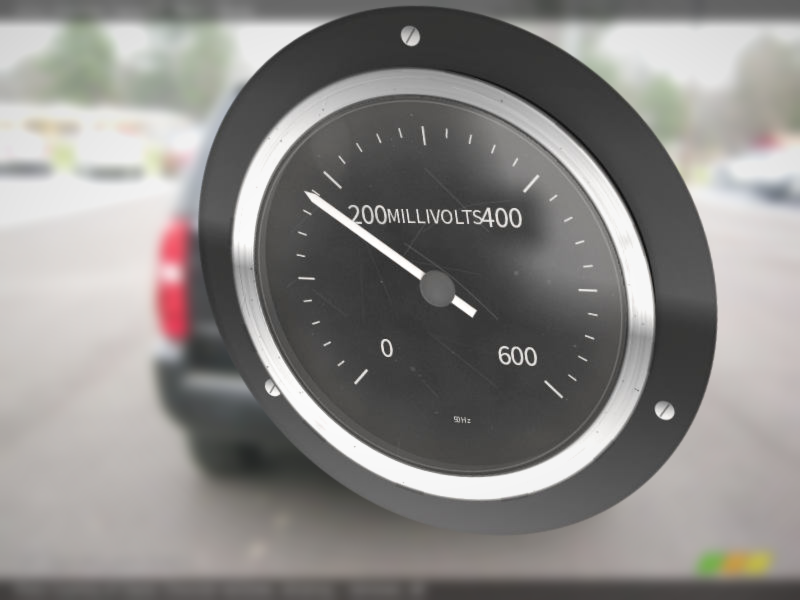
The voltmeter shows 180 mV
